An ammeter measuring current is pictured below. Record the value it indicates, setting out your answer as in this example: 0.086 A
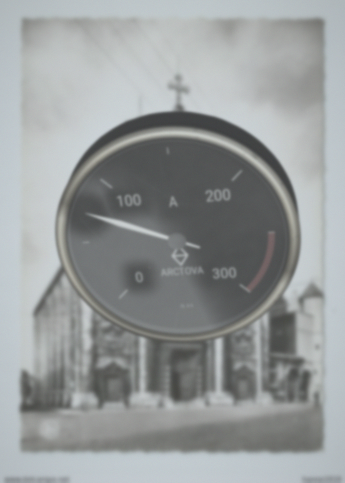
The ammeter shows 75 A
